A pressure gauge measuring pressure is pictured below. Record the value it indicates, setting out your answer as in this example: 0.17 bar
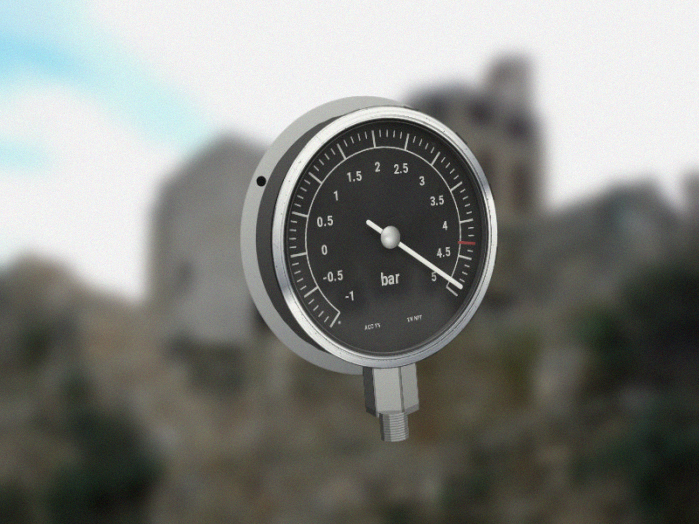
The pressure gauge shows 4.9 bar
